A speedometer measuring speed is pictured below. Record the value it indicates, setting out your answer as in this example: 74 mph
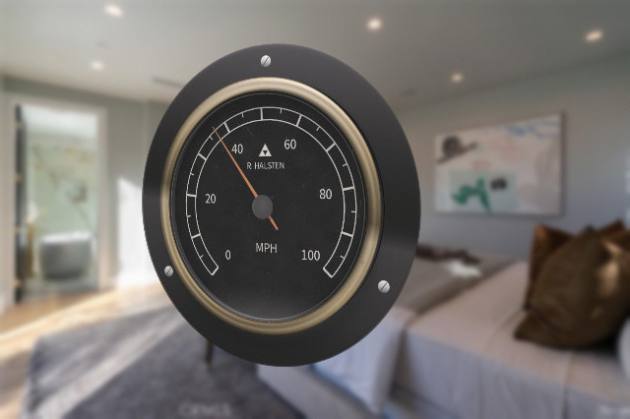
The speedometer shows 37.5 mph
